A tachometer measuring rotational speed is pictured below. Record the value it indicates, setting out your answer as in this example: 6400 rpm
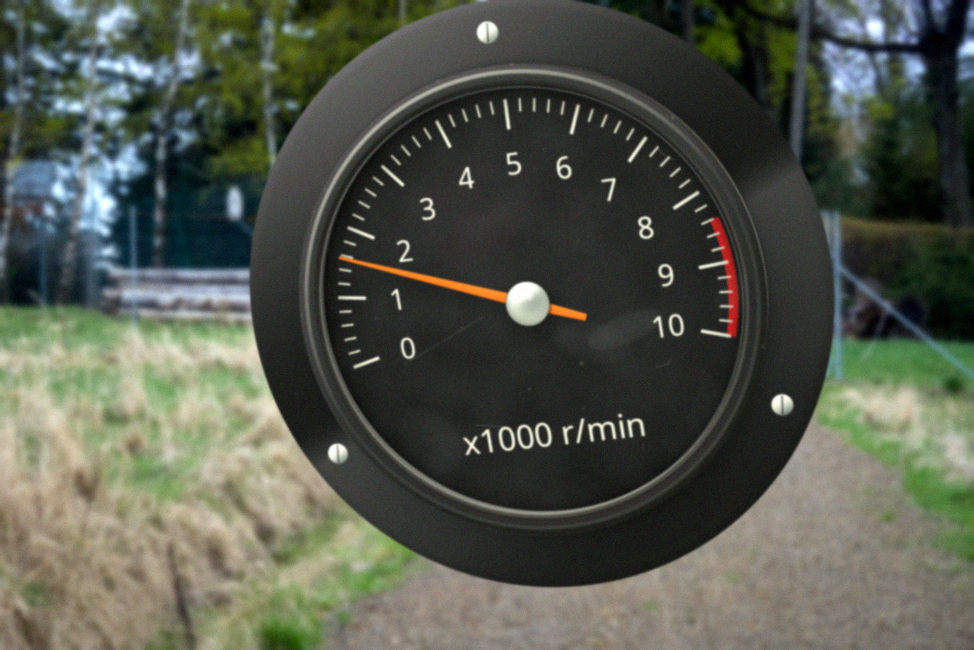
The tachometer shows 1600 rpm
